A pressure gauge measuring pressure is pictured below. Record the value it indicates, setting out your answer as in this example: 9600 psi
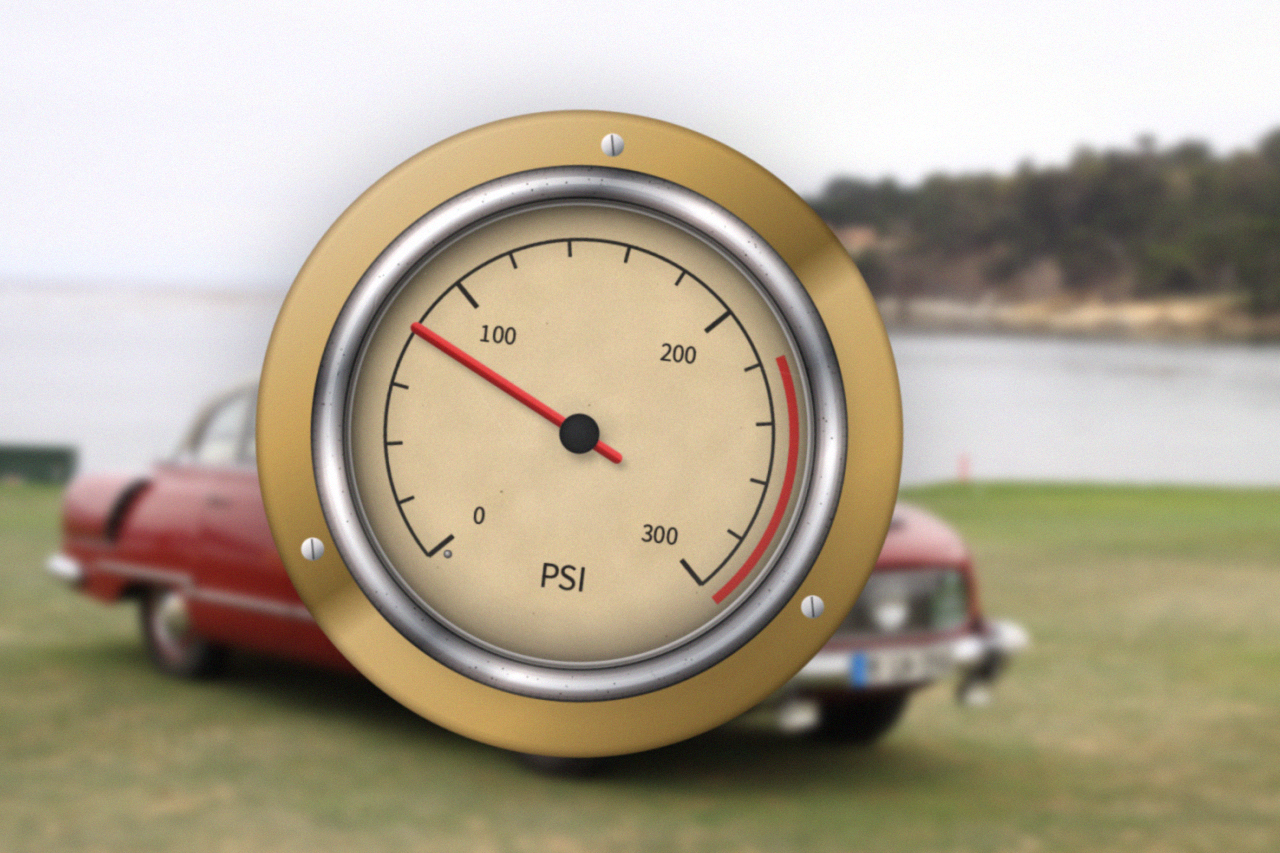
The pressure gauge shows 80 psi
